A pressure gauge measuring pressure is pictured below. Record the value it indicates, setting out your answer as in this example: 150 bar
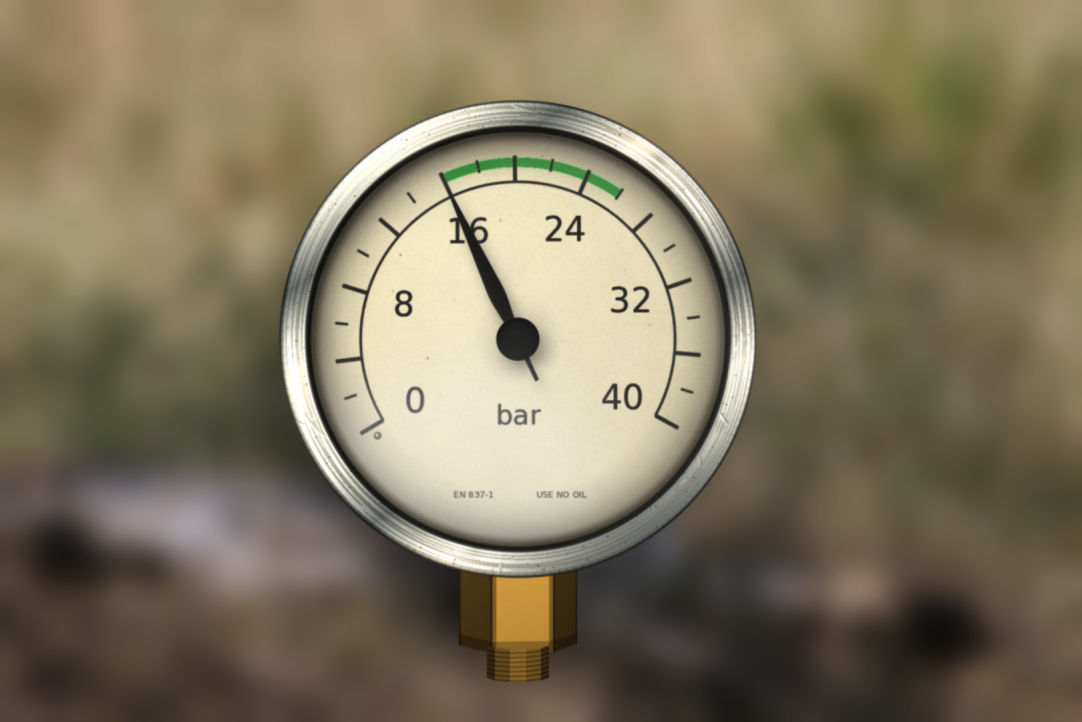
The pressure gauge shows 16 bar
